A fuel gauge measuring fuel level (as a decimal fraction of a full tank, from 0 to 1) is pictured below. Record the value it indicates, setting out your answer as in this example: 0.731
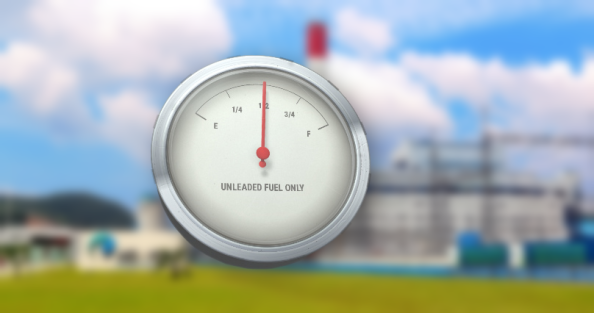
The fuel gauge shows 0.5
